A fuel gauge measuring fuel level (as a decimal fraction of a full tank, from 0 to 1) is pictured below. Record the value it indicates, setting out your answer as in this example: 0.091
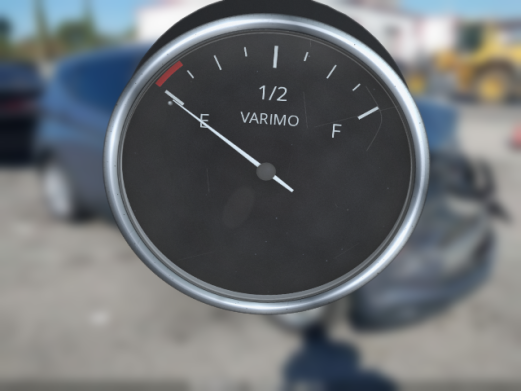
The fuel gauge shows 0
